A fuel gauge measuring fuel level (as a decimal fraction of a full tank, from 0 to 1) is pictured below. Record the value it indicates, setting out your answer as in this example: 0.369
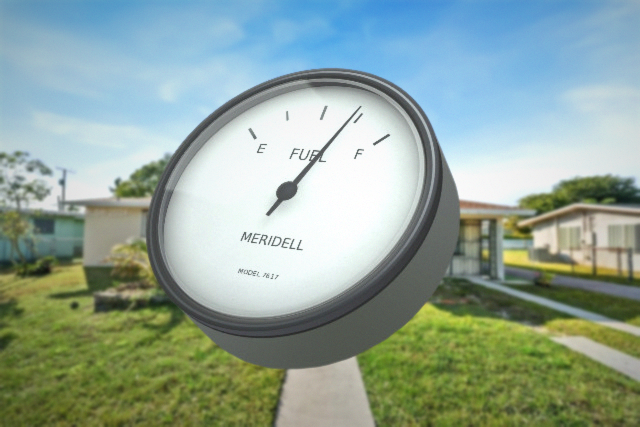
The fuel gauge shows 0.75
